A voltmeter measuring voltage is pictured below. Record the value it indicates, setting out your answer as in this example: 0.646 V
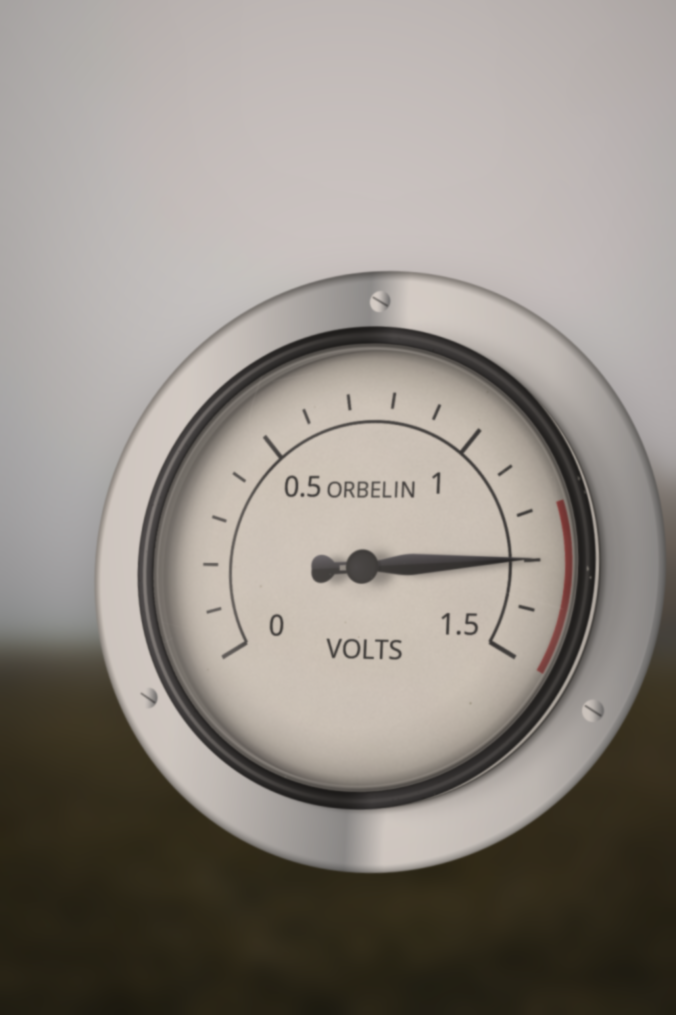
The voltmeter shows 1.3 V
